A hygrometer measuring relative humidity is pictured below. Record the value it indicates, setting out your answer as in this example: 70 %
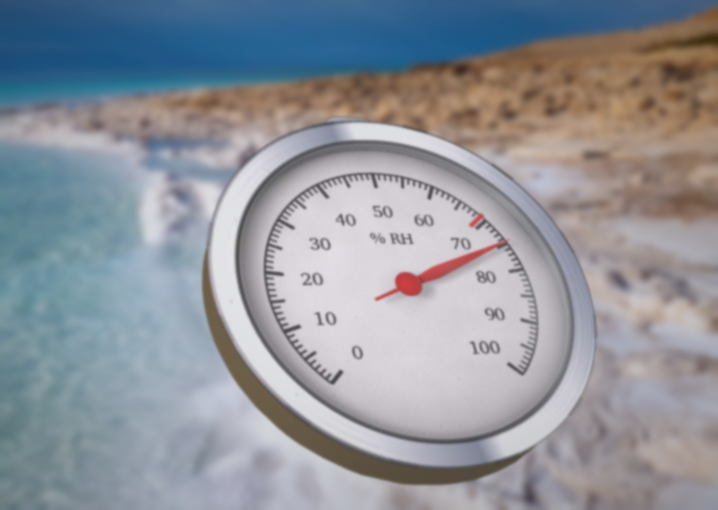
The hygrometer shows 75 %
